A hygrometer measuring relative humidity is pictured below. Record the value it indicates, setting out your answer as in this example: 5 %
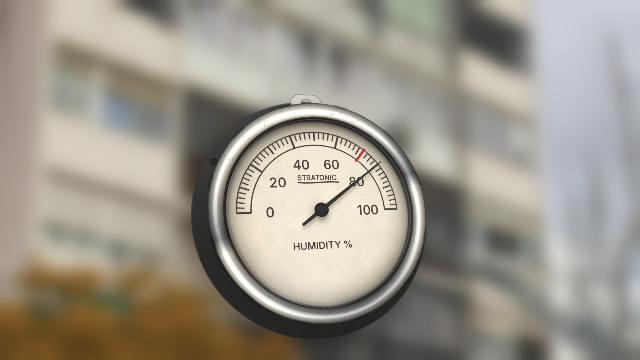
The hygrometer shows 80 %
